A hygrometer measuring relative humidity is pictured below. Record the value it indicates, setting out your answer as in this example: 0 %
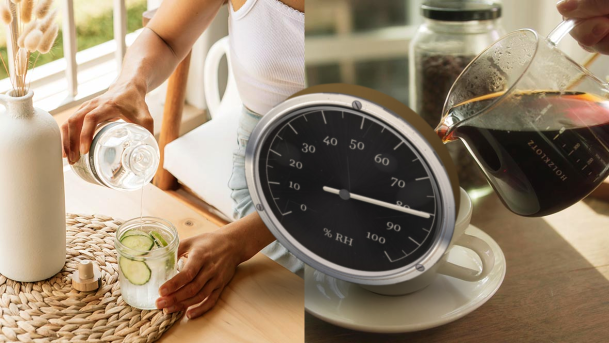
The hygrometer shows 80 %
